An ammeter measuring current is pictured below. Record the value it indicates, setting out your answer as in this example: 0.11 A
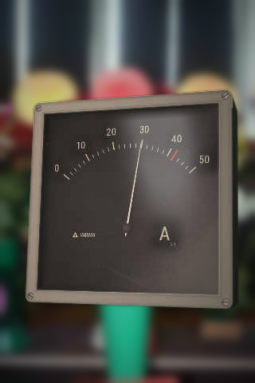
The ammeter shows 30 A
